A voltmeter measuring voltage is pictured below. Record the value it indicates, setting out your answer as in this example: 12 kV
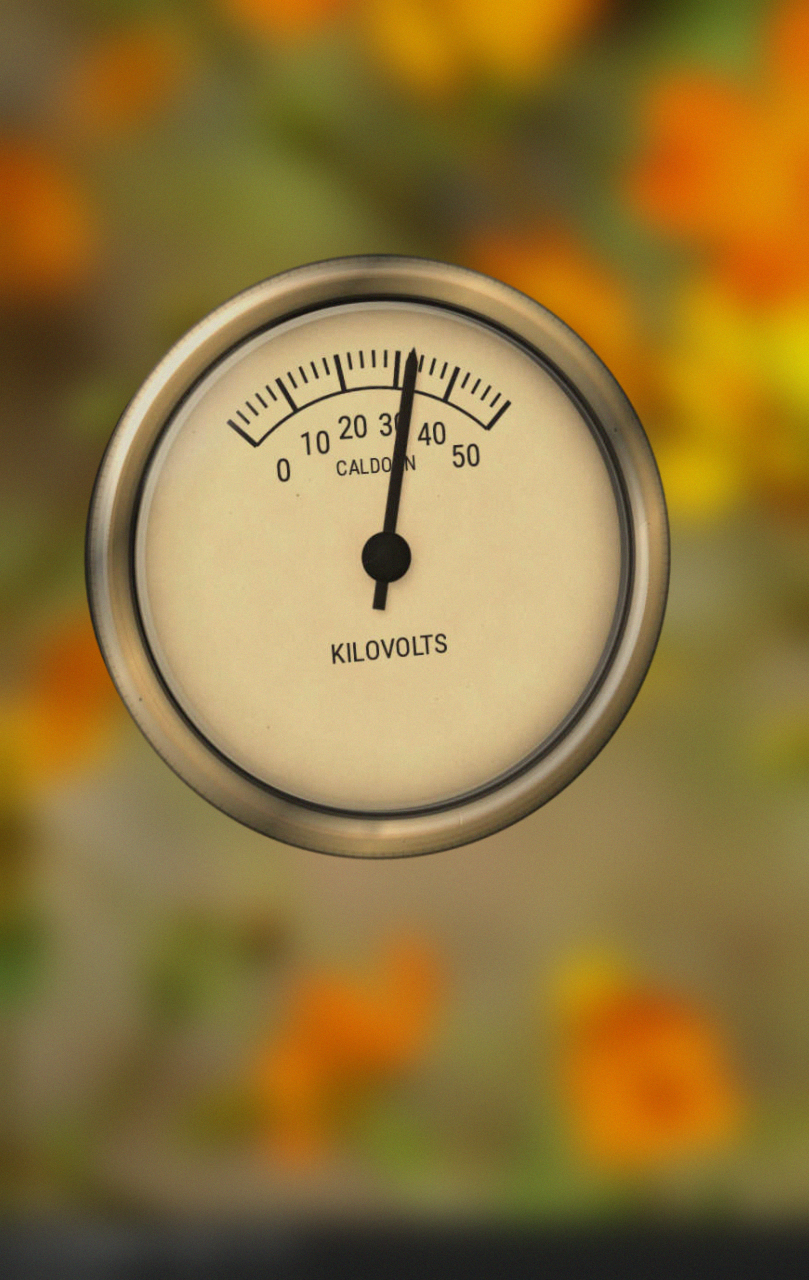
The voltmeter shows 32 kV
